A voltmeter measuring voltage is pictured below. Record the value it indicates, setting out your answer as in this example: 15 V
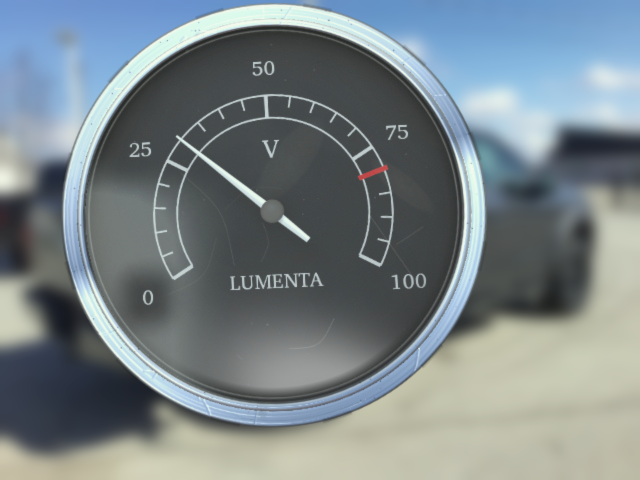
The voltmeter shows 30 V
